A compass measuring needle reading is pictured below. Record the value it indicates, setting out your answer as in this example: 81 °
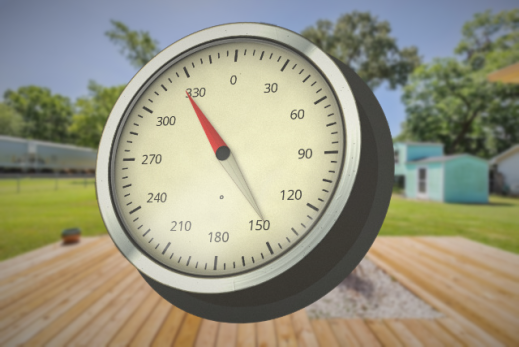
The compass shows 325 °
